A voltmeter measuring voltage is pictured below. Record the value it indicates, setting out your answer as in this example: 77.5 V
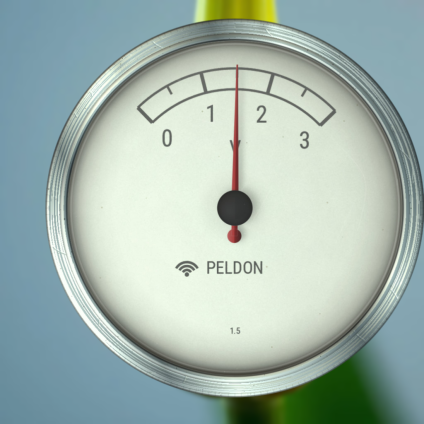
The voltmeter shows 1.5 V
